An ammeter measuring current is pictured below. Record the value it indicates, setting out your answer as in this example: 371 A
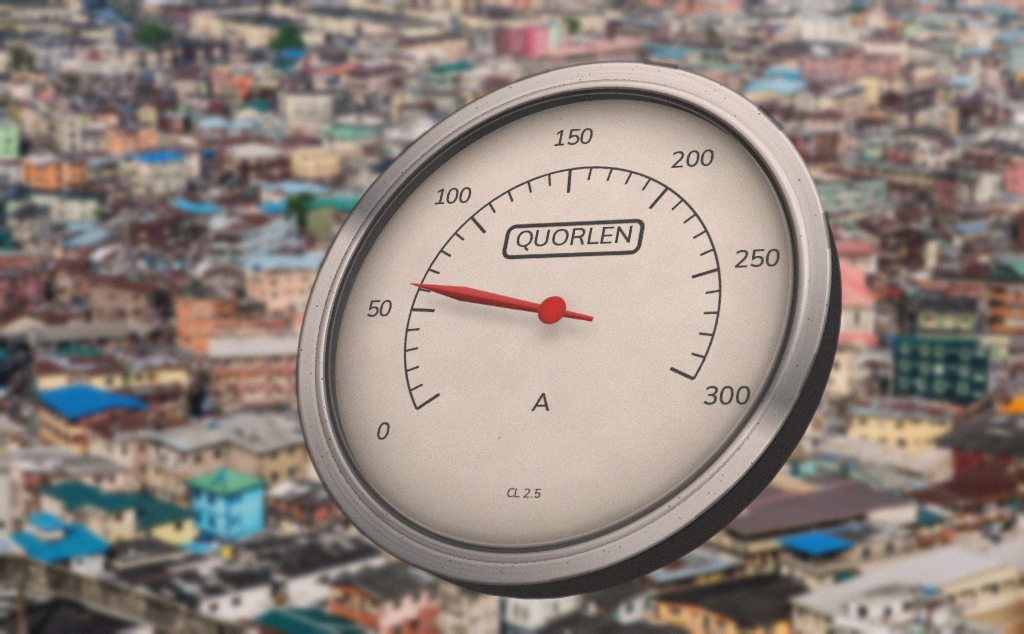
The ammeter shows 60 A
